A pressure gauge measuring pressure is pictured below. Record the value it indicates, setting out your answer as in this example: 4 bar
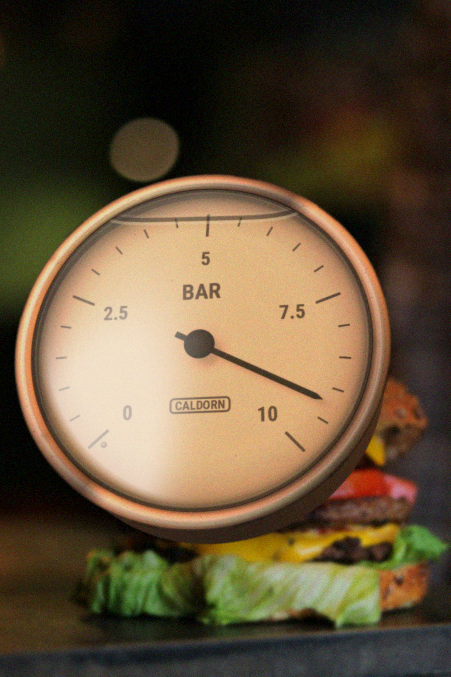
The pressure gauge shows 9.25 bar
